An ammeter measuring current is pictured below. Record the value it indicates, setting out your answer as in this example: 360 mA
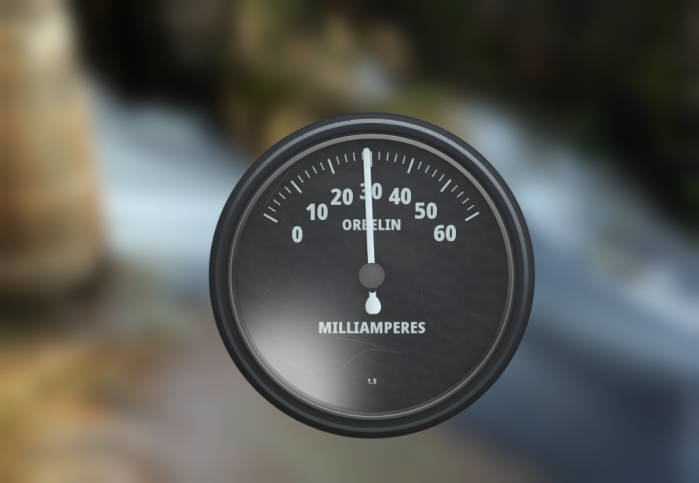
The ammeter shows 29 mA
